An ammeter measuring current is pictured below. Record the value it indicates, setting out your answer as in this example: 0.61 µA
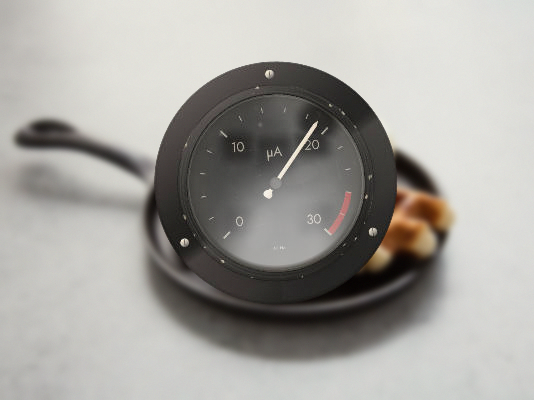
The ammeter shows 19 µA
